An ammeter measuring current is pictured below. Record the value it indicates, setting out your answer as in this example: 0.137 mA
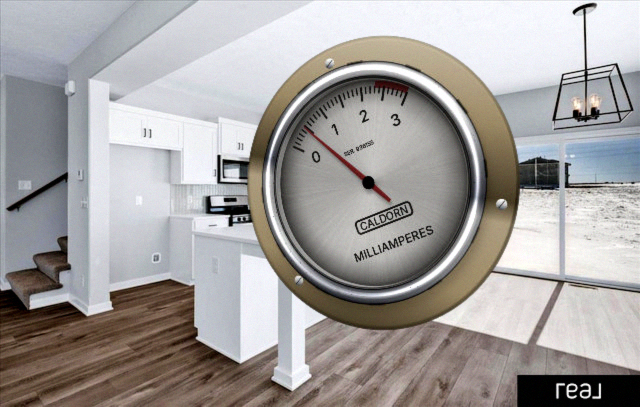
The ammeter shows 0.5 mA
